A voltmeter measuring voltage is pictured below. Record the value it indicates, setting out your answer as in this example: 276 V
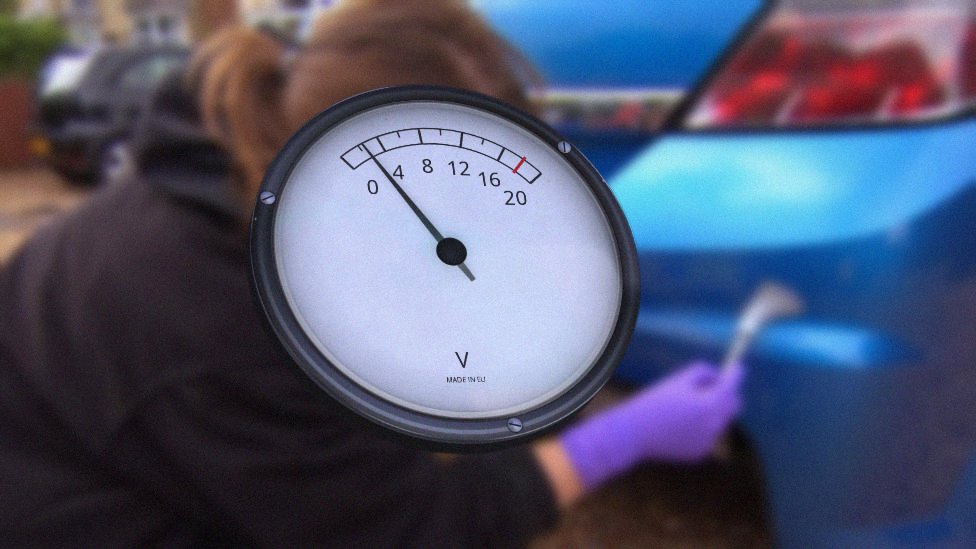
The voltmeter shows 2 V
